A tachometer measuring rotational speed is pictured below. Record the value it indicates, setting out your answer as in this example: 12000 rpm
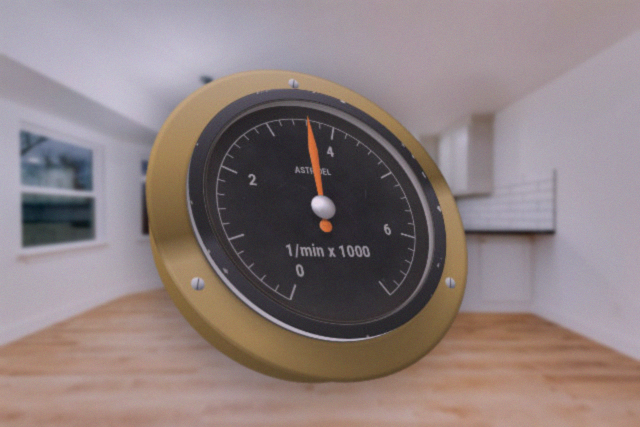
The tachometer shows 3600 rpm
